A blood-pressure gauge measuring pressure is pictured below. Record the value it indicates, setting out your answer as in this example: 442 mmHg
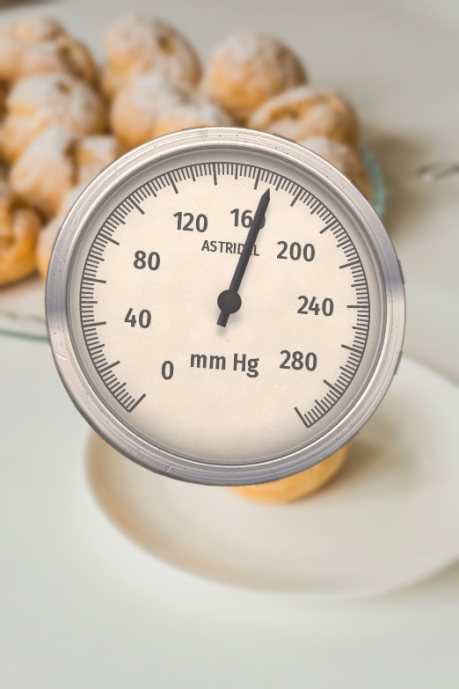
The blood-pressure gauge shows 166 mmHg
